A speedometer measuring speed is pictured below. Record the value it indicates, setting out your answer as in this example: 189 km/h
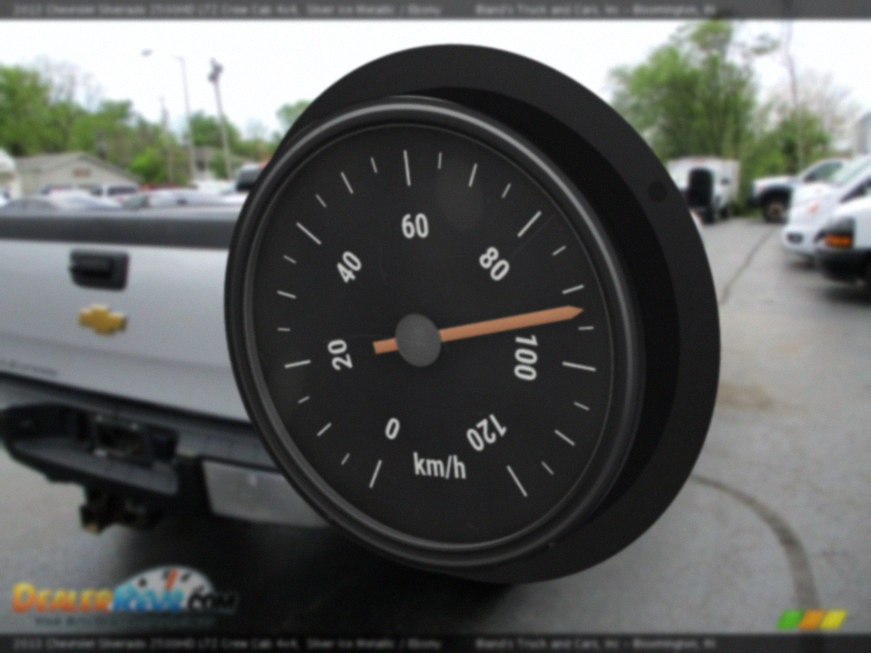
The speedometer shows 92.5 km/h
